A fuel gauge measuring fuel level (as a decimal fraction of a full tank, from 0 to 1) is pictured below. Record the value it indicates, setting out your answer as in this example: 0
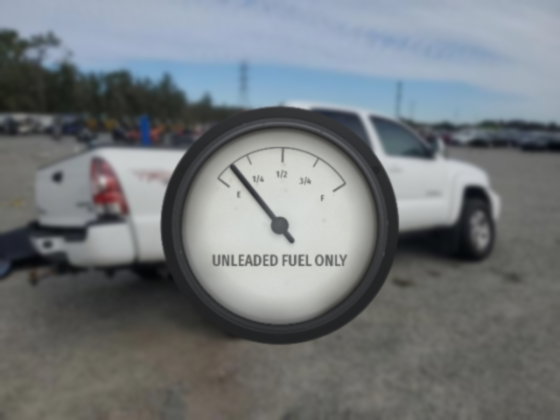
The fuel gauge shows 0.125
